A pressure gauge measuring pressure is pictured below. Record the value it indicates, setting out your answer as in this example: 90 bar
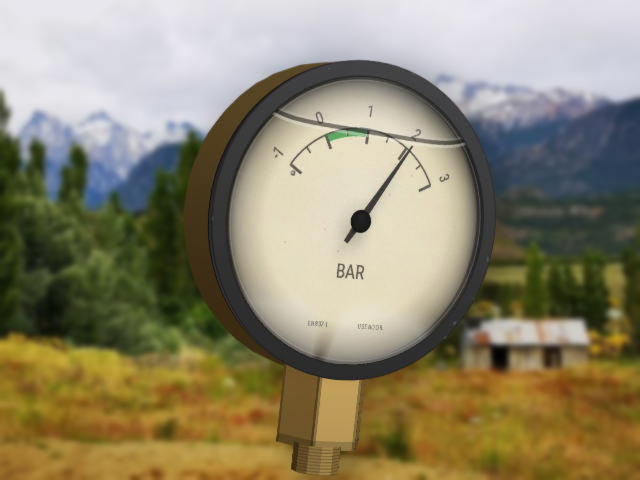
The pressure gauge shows 2 bar
